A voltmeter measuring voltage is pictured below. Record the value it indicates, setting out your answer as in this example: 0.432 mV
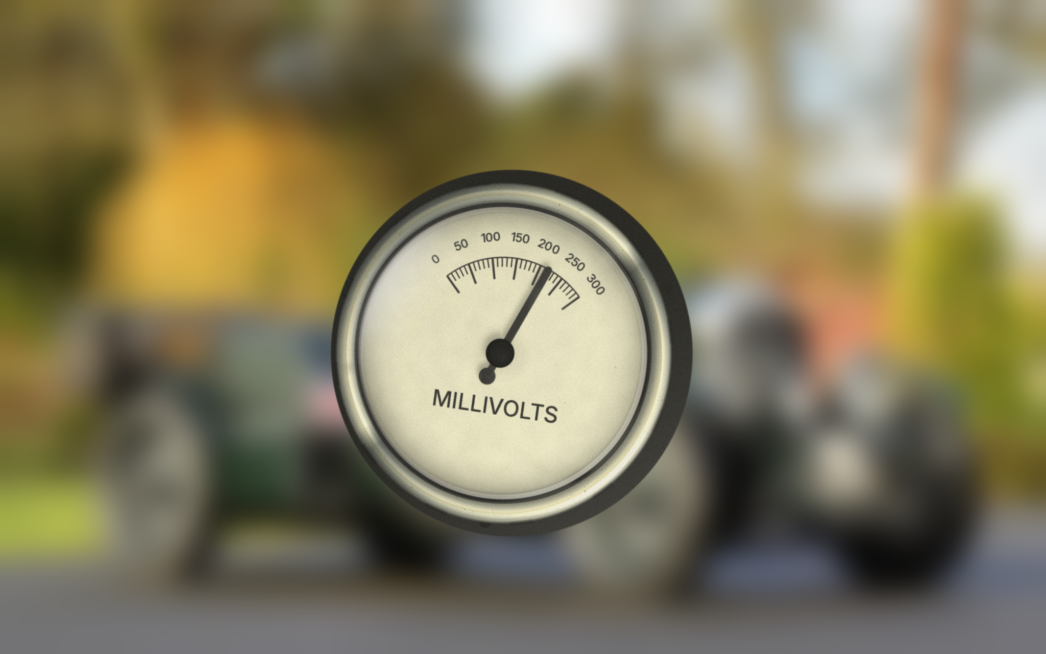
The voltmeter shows 220 mV
